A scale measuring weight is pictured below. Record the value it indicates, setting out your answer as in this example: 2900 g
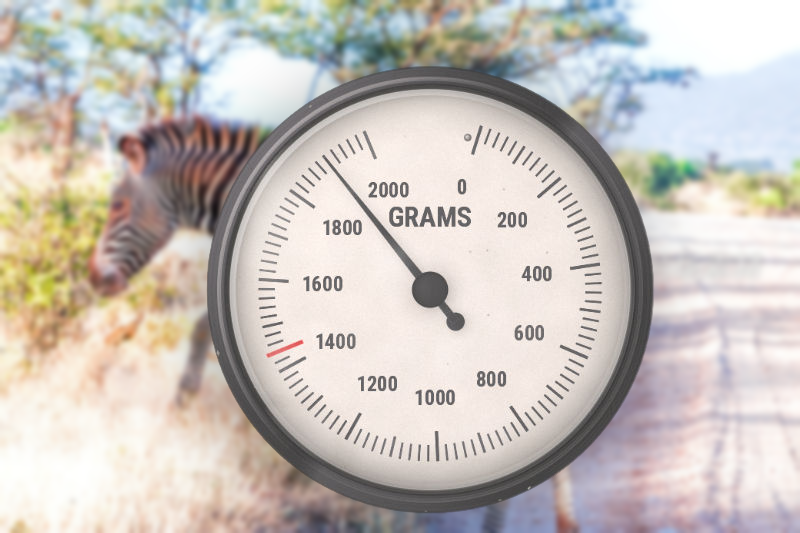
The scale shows 1900 g
